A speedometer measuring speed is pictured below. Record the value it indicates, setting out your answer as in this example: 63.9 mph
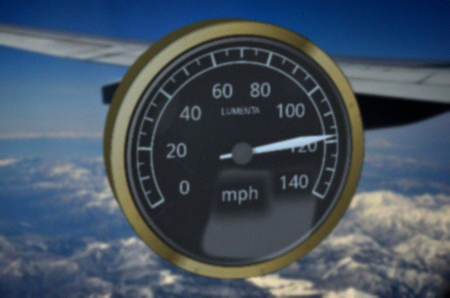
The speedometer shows 117.5 mph
